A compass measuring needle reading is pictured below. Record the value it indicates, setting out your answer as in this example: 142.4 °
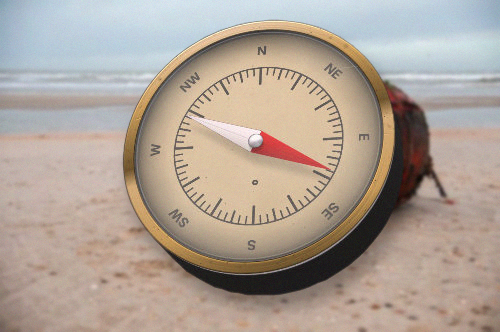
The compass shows 115 °
